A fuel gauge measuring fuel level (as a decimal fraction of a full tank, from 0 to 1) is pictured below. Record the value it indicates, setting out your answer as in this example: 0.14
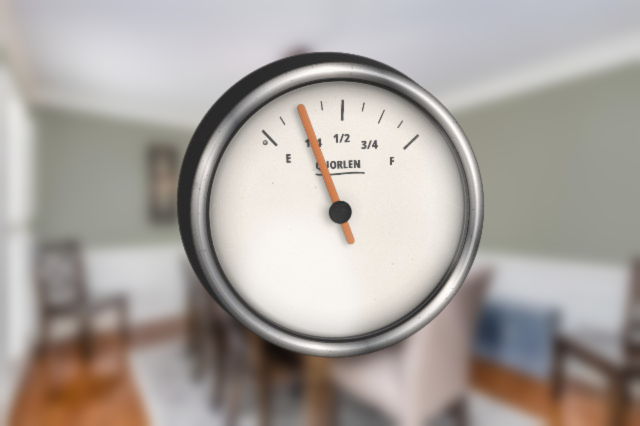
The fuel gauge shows 0.25
